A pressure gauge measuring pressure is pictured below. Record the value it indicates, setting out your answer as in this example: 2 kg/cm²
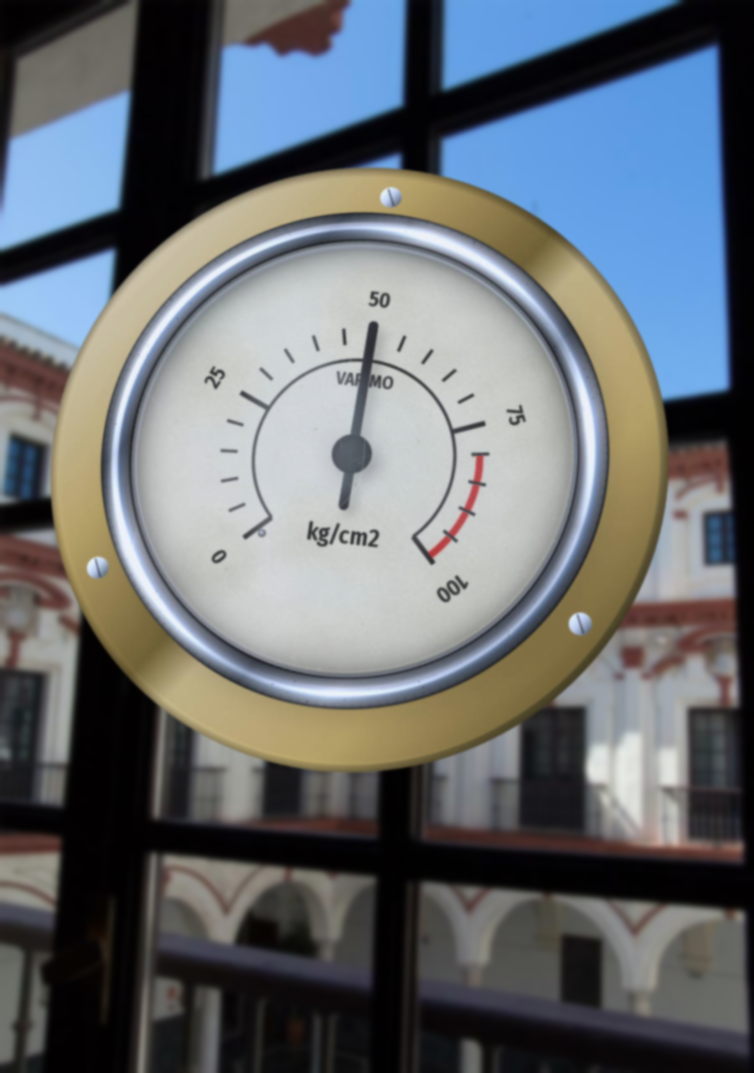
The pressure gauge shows 50 kg/cm²
